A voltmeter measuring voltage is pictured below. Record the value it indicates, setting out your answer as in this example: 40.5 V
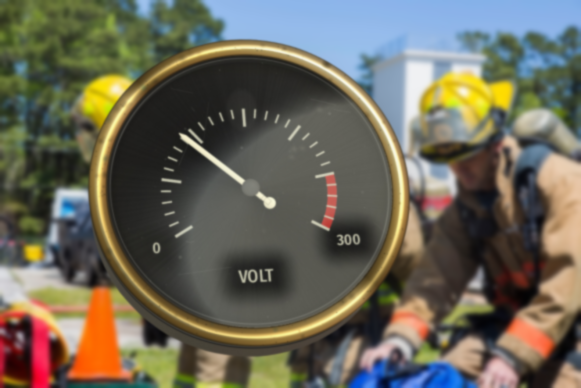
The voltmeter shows 90 V
